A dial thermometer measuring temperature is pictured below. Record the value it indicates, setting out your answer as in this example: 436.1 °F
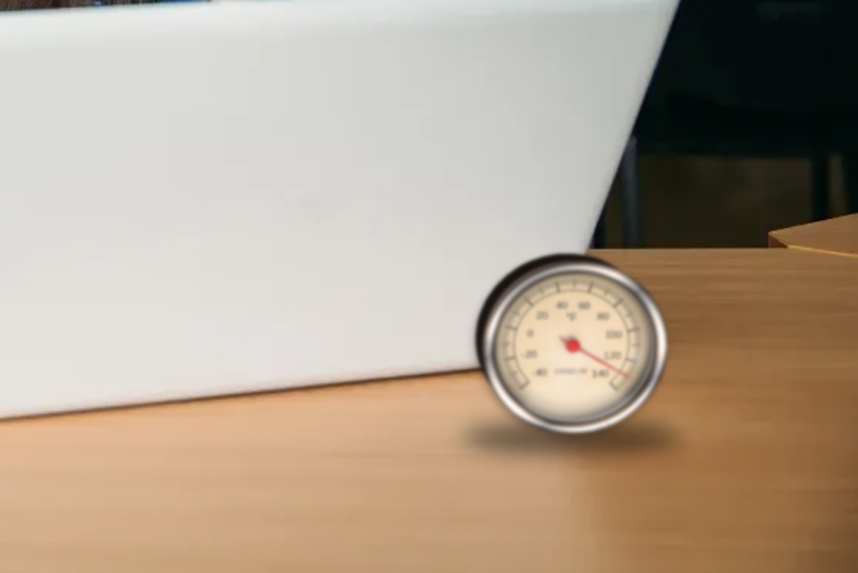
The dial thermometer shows 130 °F
